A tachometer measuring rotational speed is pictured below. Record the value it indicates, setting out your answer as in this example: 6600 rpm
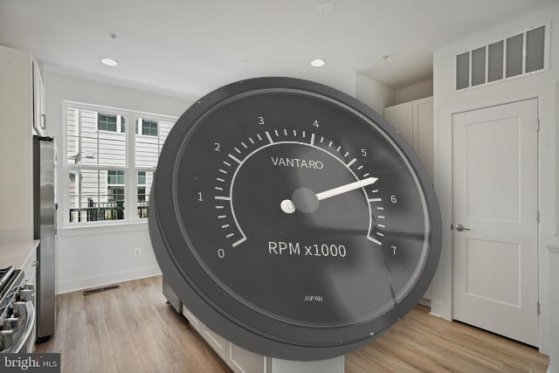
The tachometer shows 5600 rpm
